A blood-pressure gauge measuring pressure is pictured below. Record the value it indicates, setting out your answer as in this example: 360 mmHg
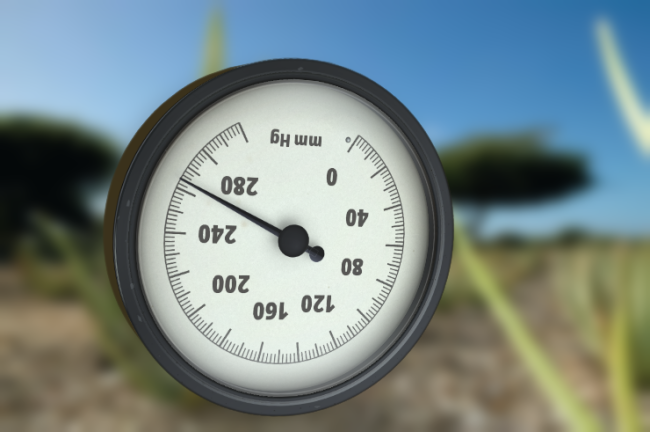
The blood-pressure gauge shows 264 mmHg
